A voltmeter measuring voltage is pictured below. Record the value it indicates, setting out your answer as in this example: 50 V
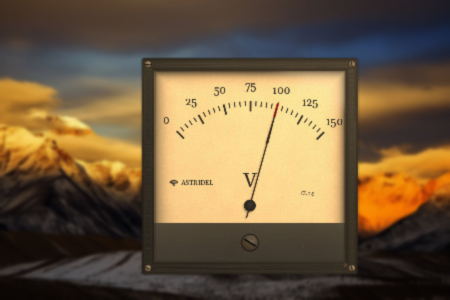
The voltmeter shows 100 V
